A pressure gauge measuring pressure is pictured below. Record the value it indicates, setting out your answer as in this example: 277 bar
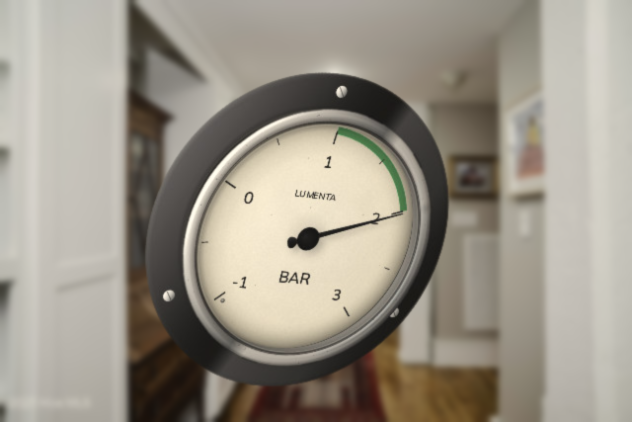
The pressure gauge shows 2 bar
